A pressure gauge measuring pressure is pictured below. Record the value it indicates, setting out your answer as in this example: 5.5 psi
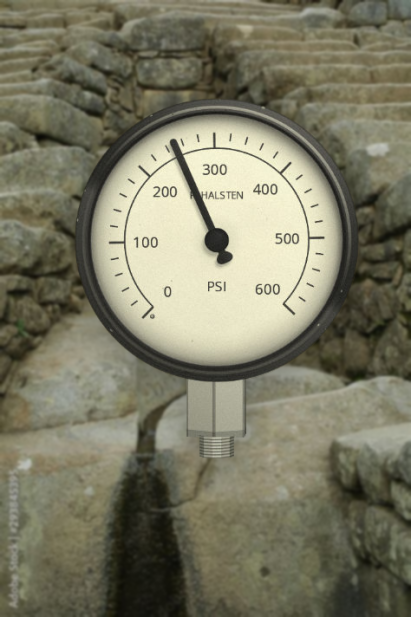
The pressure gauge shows 250 psi
